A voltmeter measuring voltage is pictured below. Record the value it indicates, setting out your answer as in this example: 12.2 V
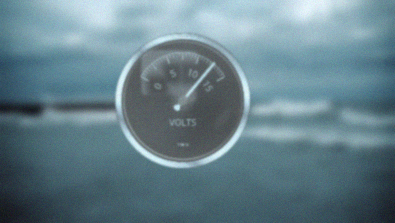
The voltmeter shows 12.5 V
